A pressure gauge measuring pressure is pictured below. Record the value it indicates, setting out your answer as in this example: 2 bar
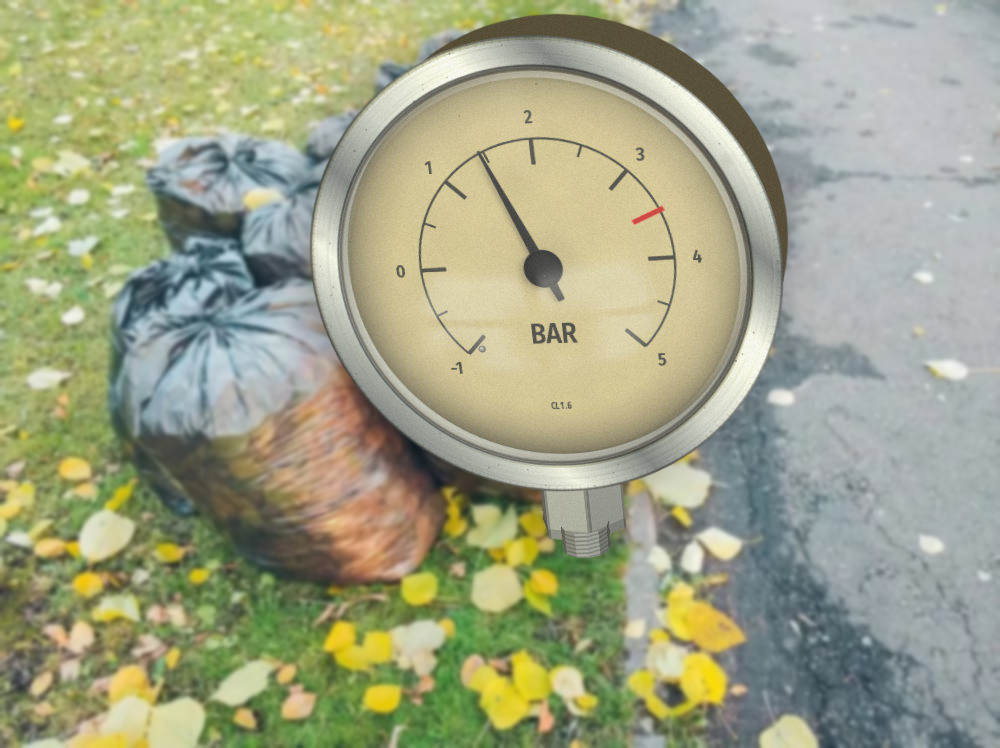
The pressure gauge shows 1.5 bar
